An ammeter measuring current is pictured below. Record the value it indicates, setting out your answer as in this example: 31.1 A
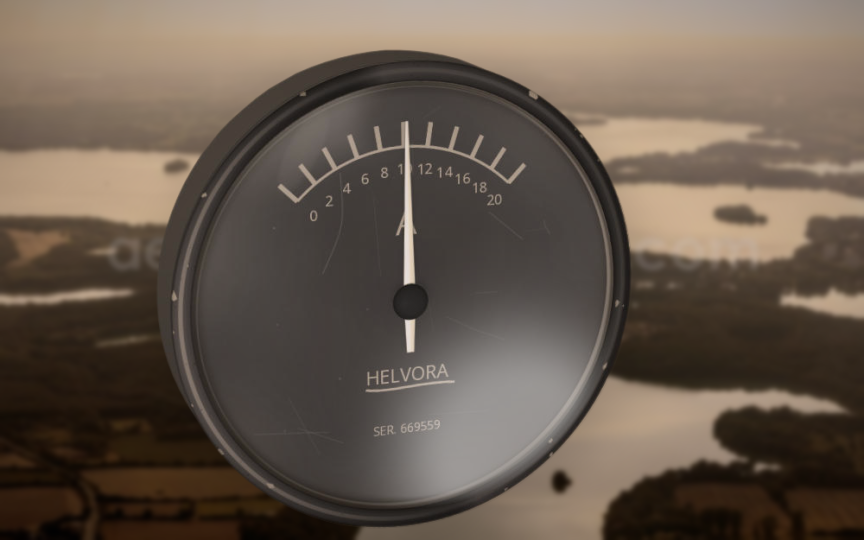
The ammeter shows 10 A
